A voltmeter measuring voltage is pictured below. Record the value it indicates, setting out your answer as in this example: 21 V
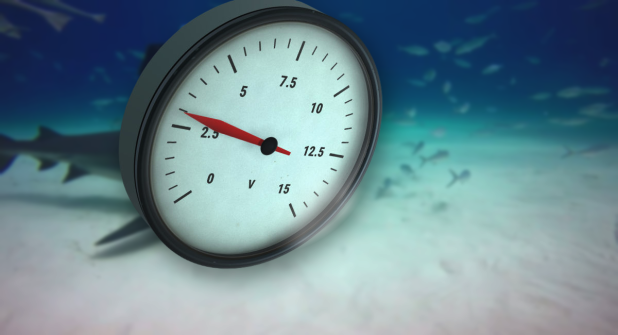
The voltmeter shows 3 V
